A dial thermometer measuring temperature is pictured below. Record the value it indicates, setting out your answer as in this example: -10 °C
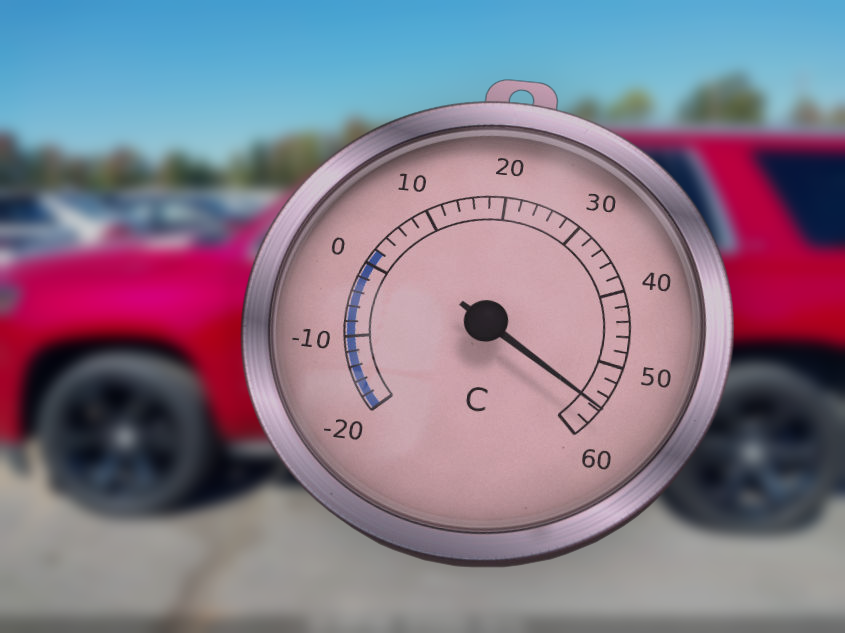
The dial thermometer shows 56 °C
